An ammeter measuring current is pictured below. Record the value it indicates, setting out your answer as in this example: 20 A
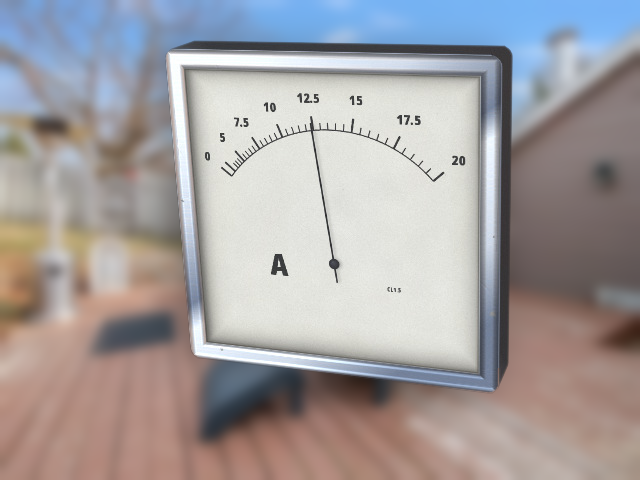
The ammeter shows 12.5 A
